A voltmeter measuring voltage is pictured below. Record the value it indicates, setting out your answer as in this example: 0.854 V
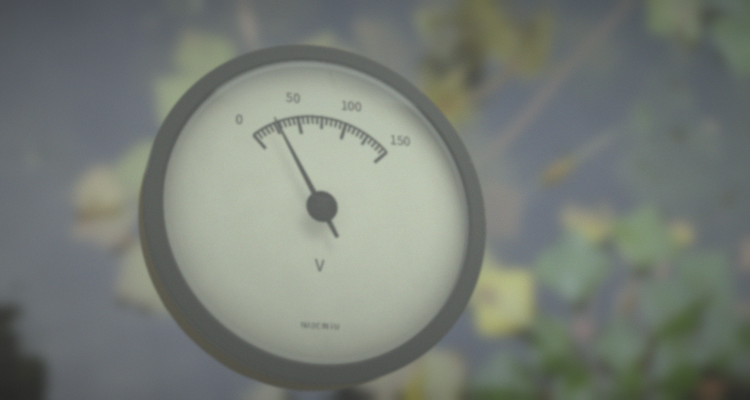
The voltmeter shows 25 V
